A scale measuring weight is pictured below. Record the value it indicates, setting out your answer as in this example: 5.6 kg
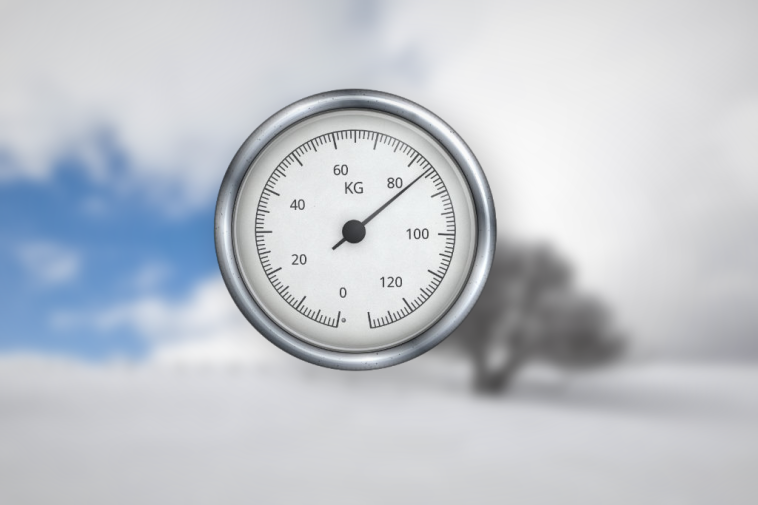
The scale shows 84 kg
